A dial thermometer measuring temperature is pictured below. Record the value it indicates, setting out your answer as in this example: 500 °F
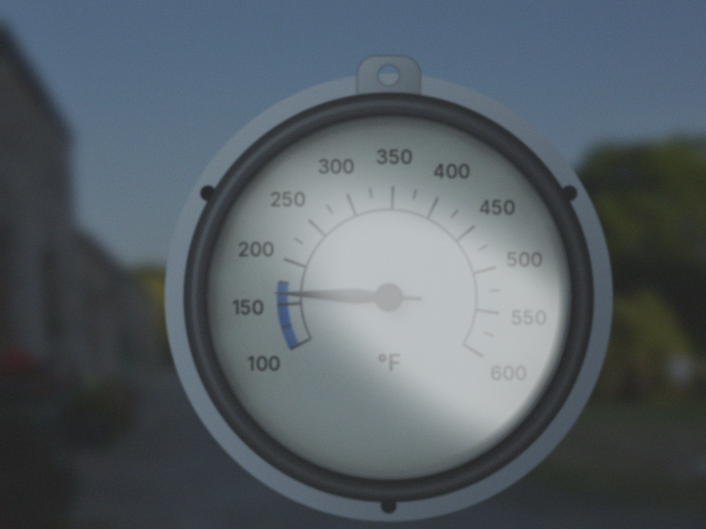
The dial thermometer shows 162.5 °F
